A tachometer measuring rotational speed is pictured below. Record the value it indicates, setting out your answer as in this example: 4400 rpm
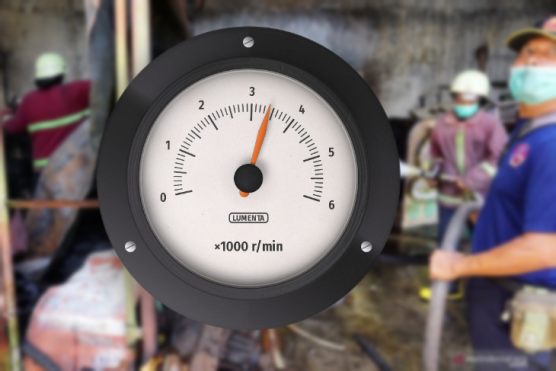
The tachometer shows 3400 rpm
